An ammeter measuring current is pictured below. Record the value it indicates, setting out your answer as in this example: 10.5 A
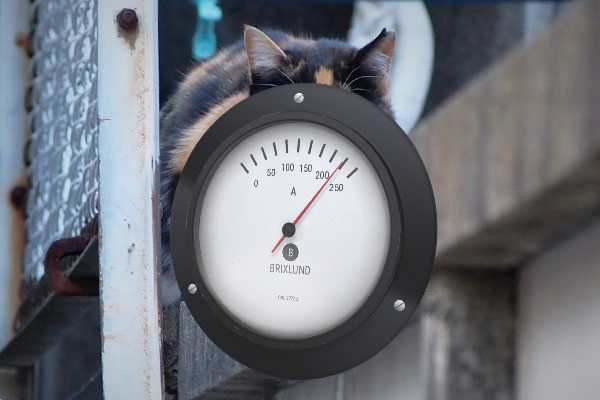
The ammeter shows 225 A
